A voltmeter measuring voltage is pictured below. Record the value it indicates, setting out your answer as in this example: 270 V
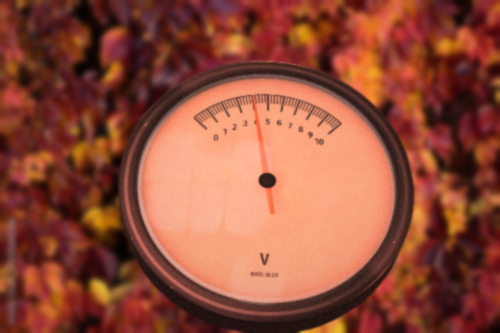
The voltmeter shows 4 V
